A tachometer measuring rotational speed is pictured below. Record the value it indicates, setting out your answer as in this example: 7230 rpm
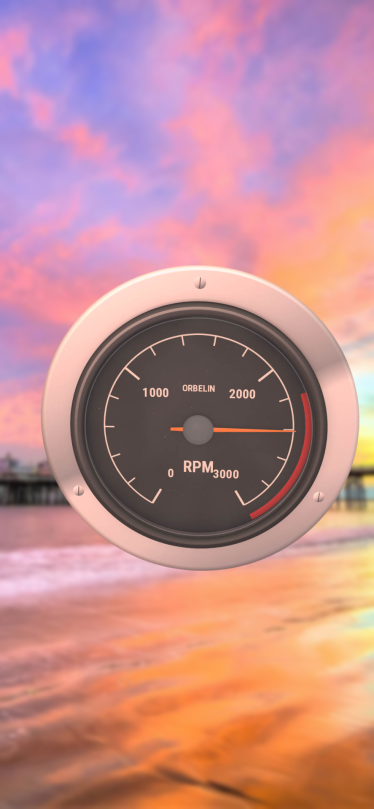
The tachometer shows 2400 rpm
